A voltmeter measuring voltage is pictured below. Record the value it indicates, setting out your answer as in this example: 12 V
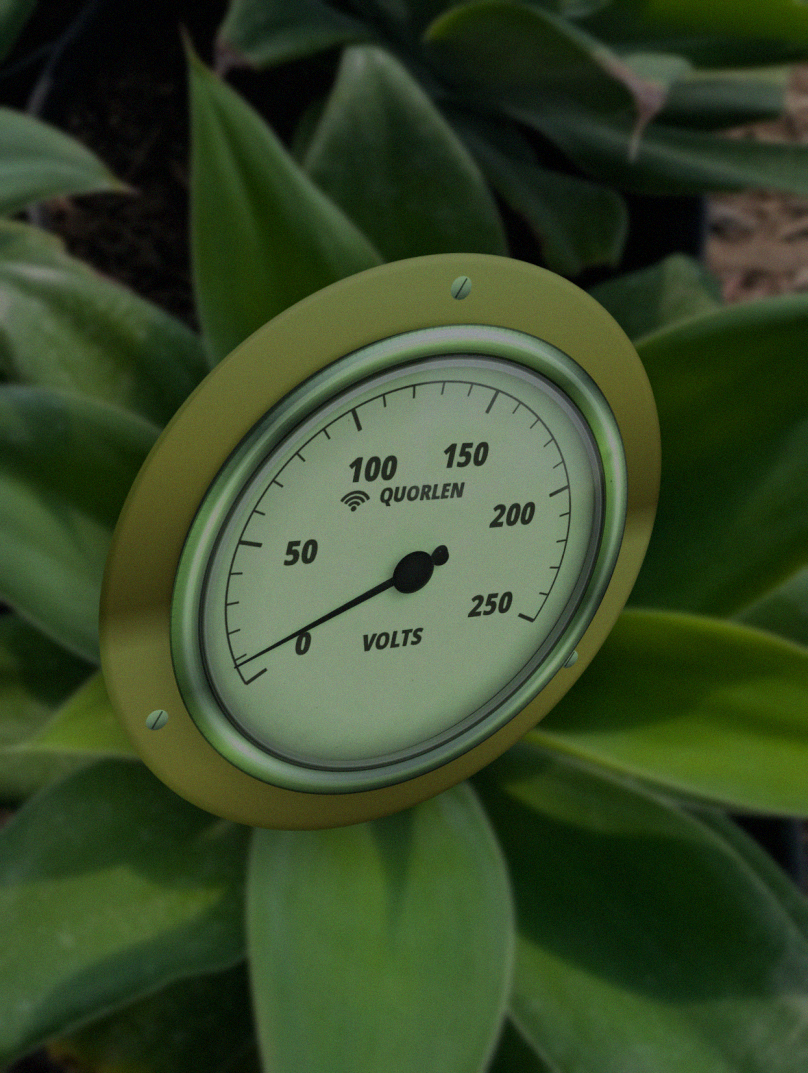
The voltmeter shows 10 V
